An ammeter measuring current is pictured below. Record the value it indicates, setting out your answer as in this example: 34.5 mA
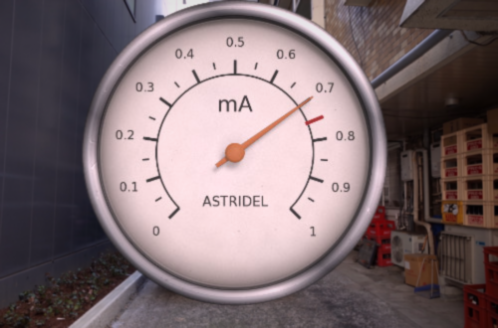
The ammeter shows 0.7 mA
